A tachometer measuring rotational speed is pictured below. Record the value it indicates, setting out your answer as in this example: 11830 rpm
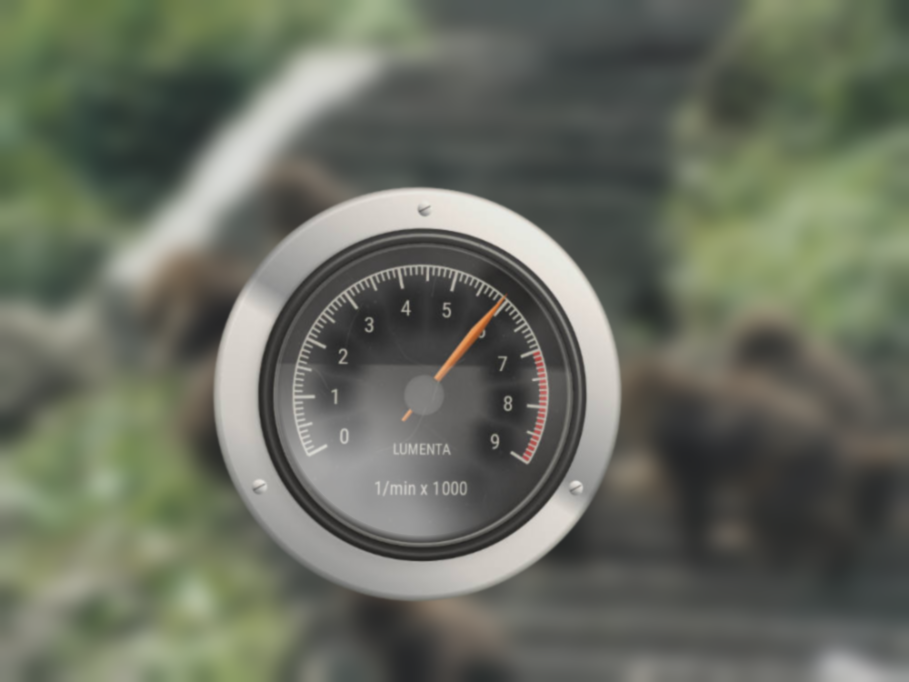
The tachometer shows 5900 rpm
